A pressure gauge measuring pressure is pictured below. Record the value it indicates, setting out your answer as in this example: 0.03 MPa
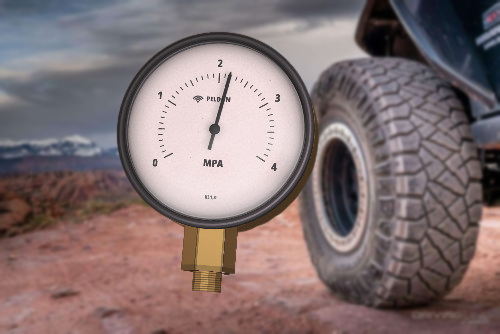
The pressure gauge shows 2.2 MPa
